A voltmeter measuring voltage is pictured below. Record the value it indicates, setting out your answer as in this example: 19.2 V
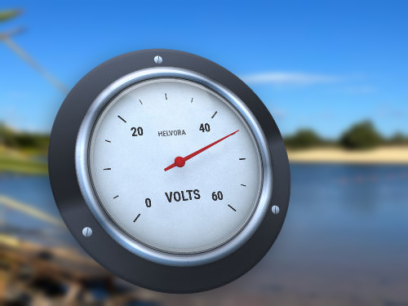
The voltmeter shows 45 V
